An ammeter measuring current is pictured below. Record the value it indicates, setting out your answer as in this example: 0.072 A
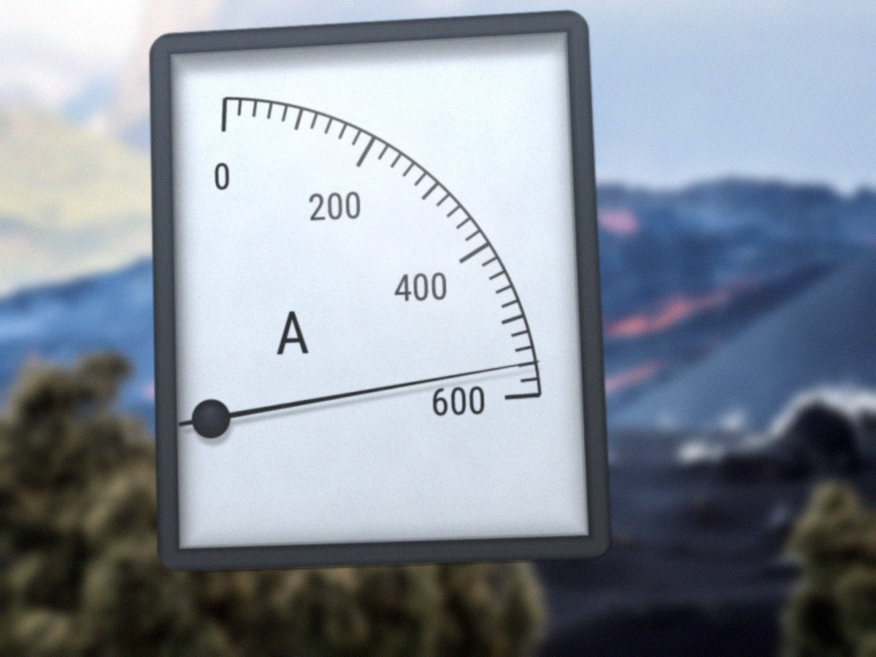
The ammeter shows 560 A
